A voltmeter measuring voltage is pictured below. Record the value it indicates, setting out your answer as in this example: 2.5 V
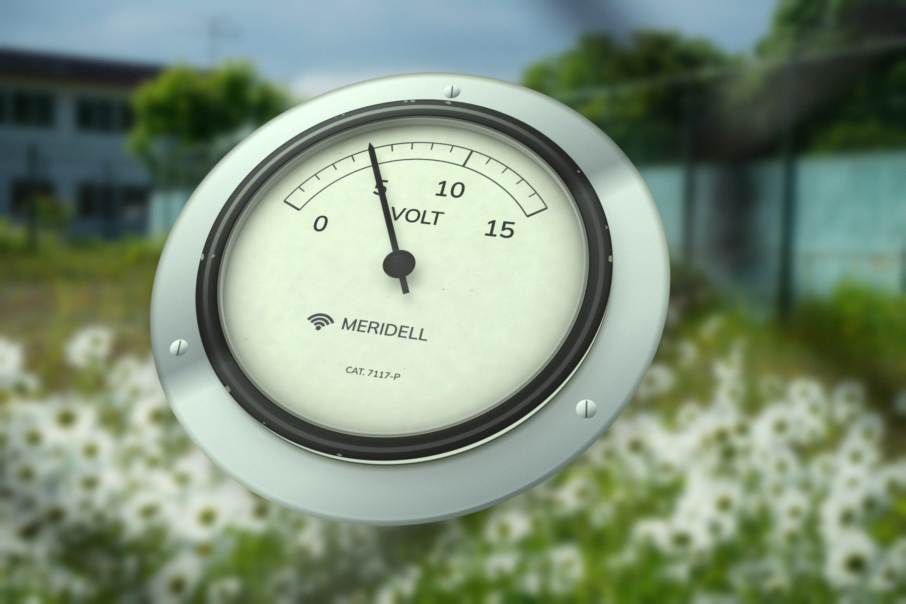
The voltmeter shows 5 V
